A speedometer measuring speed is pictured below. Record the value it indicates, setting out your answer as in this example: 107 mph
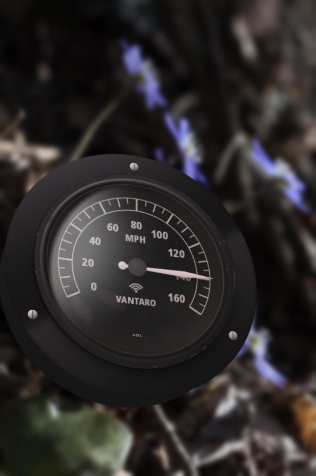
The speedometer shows 140 mph
